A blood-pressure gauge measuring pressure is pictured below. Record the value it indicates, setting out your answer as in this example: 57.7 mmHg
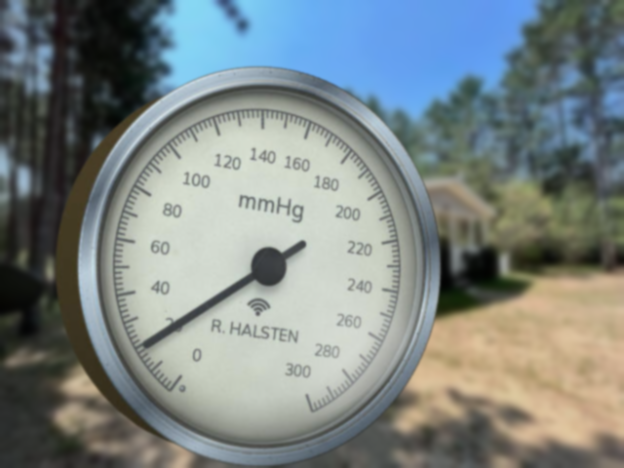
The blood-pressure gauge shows 20 mmHg
